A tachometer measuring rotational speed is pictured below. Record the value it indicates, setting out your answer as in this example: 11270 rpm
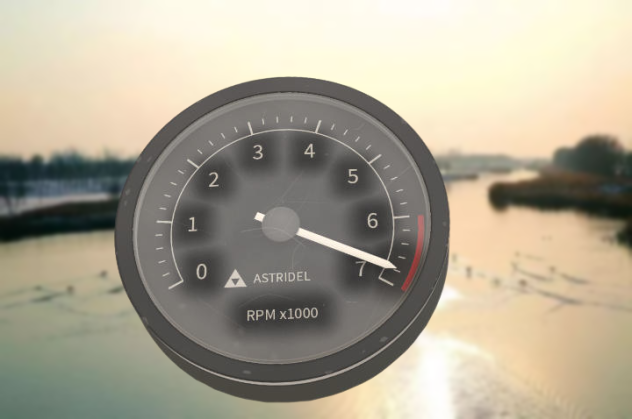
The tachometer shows 6800 rpm
